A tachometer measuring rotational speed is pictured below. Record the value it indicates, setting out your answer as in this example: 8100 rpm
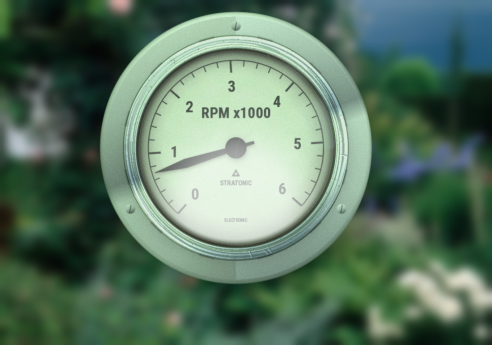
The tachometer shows 700 rpm
